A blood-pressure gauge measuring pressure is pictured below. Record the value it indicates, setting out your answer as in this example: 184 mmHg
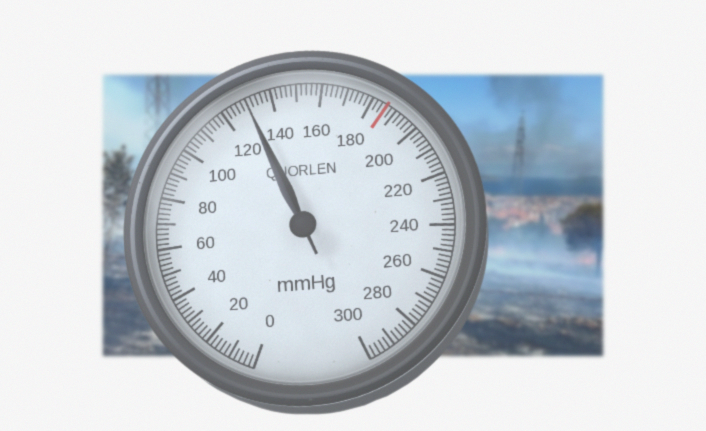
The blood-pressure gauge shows 130 mmHg
